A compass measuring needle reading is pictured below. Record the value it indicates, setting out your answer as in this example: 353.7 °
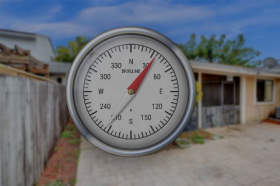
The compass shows 35 °
